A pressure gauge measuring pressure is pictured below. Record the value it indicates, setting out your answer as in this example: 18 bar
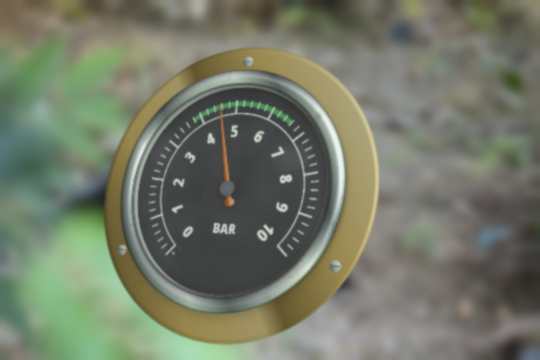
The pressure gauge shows 4.6 bar
